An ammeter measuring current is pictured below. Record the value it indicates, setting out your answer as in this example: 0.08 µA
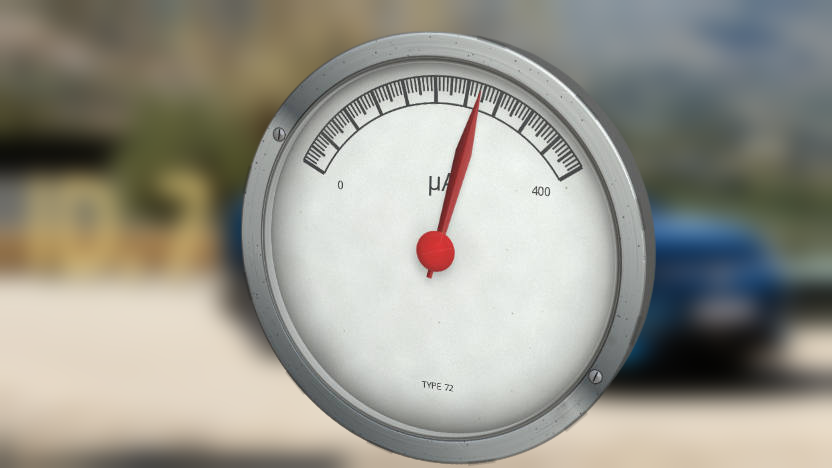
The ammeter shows 260 µA
